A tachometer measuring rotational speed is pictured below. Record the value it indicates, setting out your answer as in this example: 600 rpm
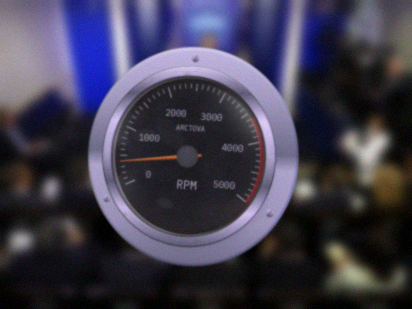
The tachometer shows 400 rpm
